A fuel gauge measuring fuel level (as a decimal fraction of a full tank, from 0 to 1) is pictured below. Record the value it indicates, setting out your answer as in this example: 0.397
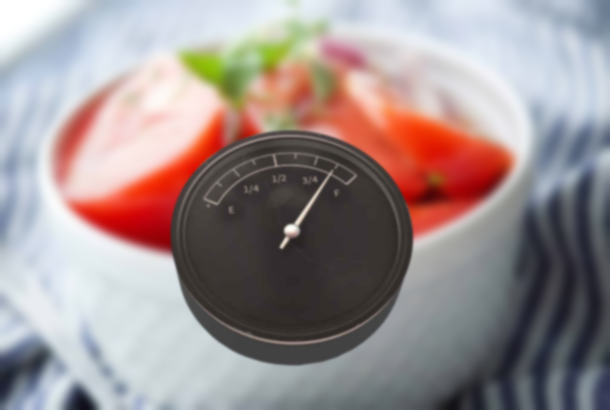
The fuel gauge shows 0.875
